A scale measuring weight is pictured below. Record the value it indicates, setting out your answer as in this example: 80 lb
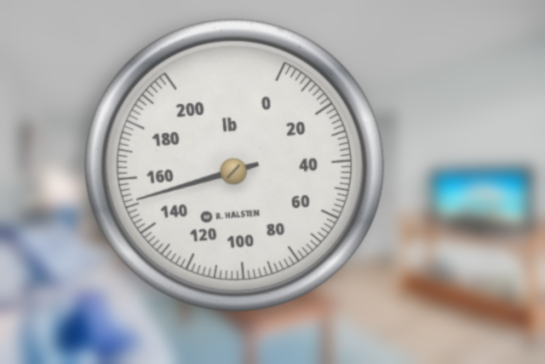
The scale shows 152 lb
